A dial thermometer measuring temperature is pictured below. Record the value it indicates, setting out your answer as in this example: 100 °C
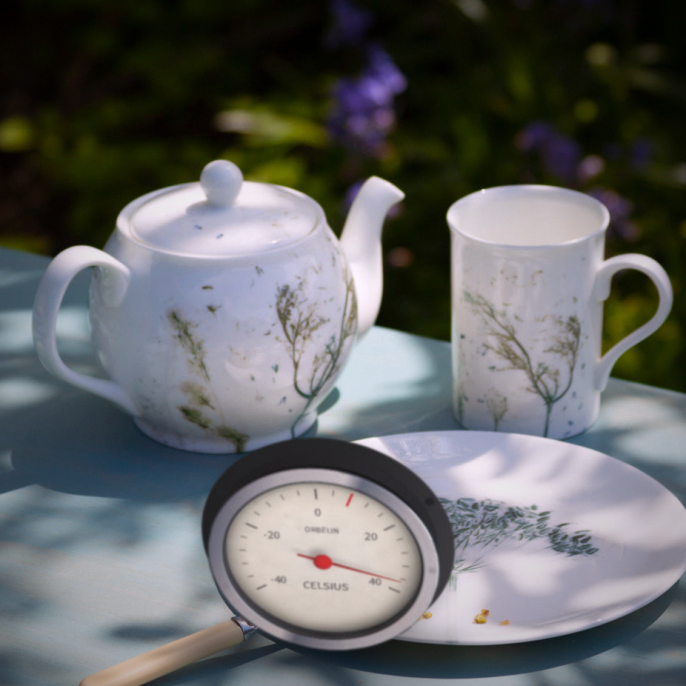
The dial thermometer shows 36 °C
